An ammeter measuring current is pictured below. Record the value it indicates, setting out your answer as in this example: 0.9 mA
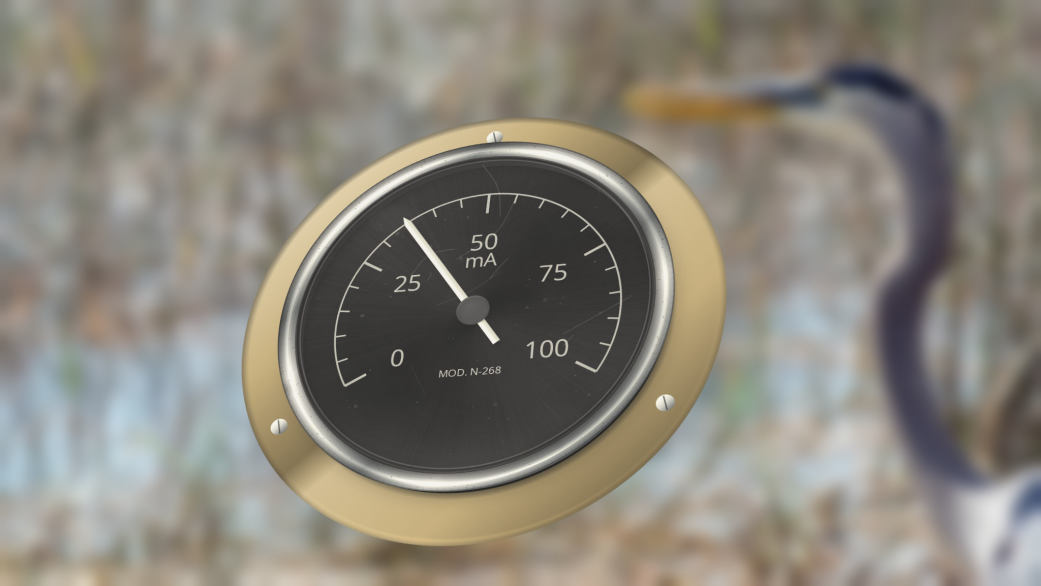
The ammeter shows 35 mA
